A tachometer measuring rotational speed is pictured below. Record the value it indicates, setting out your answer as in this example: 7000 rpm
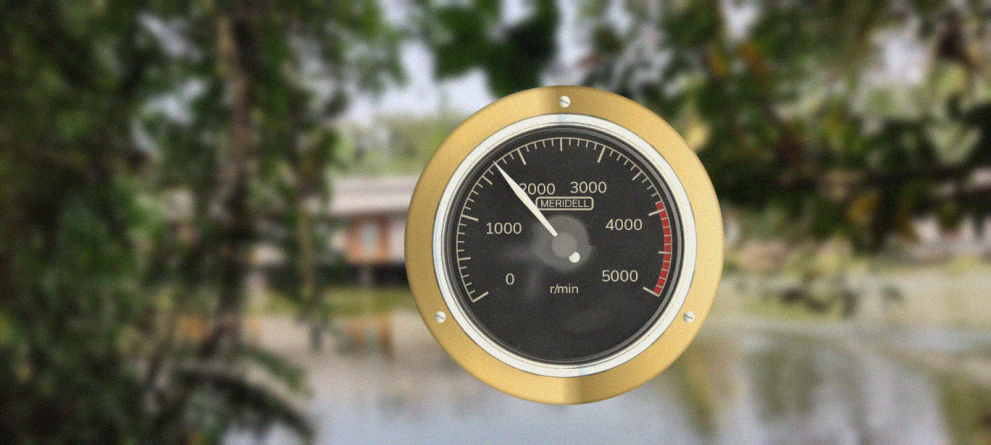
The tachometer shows 1700 rpm
